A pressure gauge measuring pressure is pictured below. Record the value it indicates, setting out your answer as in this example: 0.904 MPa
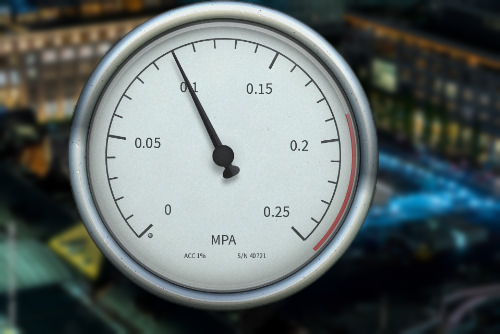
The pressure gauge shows 0.1 MPa
